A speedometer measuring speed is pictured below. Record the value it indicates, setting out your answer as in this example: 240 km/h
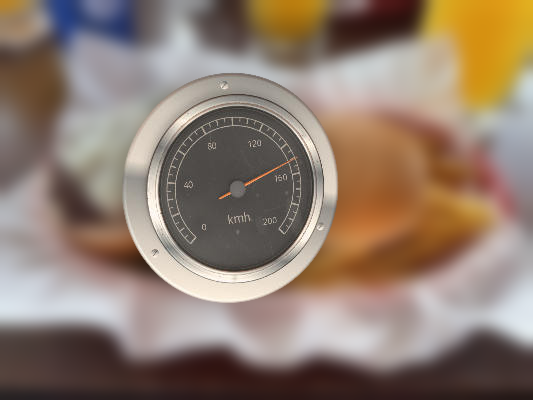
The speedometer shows 150 km/h
